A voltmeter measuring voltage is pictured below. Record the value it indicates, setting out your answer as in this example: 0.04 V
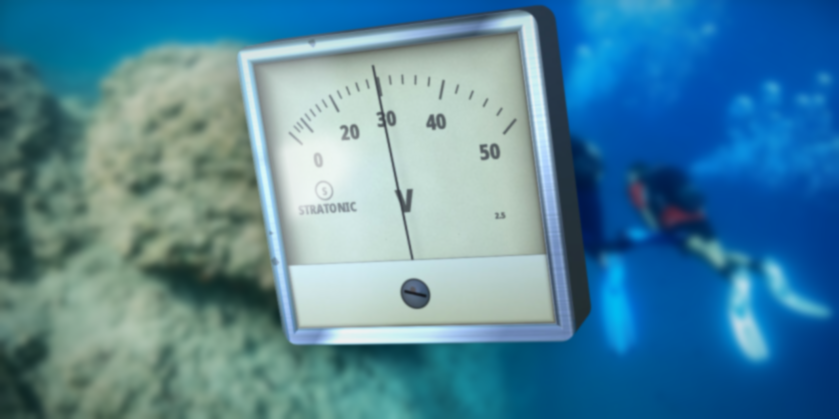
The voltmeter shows 30 V
